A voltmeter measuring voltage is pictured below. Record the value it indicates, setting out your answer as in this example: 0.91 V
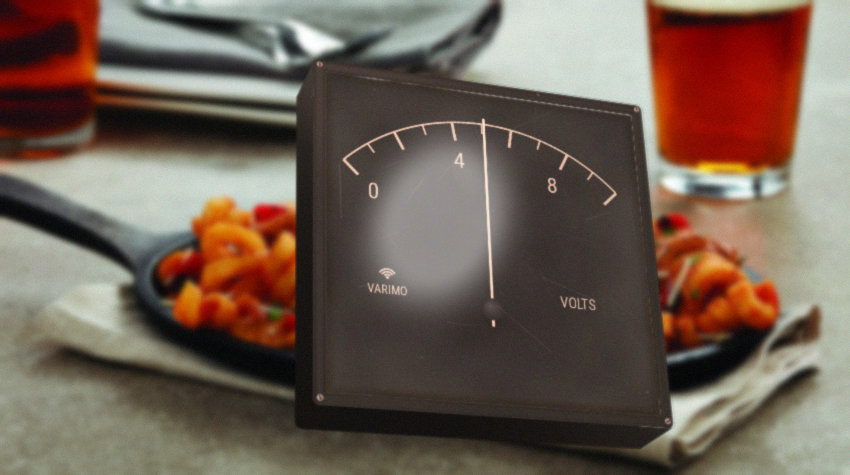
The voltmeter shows 5 V
